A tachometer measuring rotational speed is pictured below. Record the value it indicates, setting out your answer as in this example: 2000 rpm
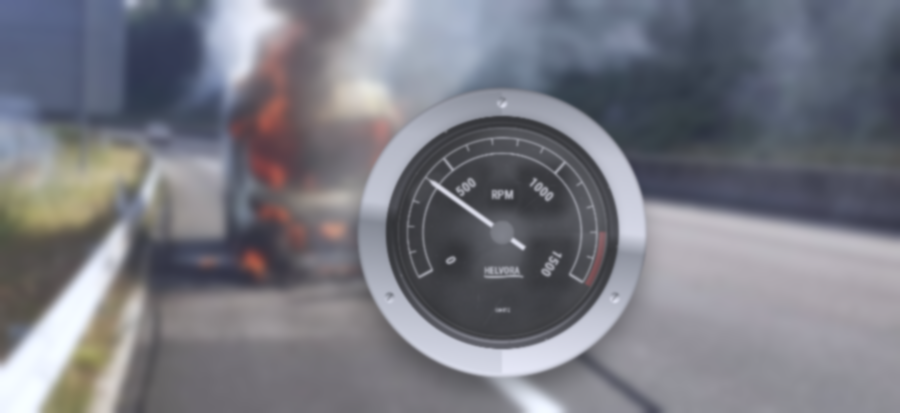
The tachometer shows 400 rpm
